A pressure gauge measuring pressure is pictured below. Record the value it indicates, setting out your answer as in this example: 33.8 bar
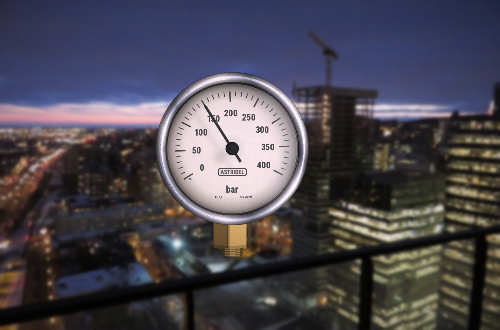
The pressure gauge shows 150 bar
